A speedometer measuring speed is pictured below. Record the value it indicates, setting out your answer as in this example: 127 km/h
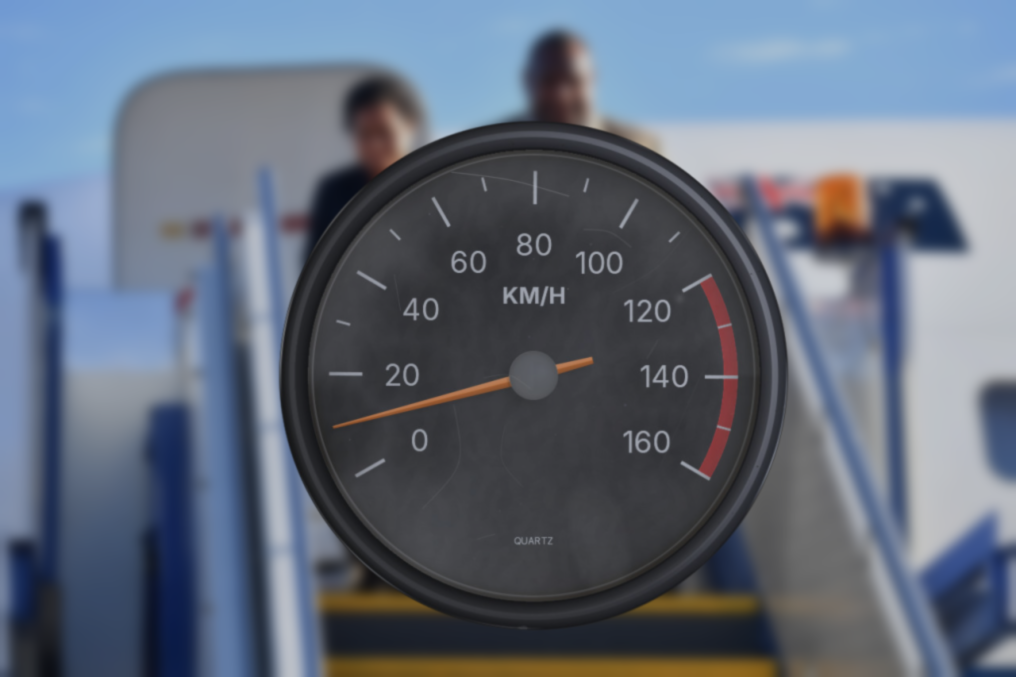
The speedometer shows 10 km/h
